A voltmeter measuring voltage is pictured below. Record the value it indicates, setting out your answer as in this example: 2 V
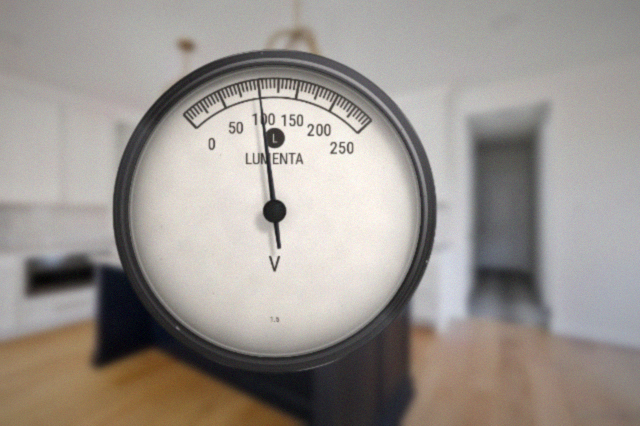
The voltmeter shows 100 V
